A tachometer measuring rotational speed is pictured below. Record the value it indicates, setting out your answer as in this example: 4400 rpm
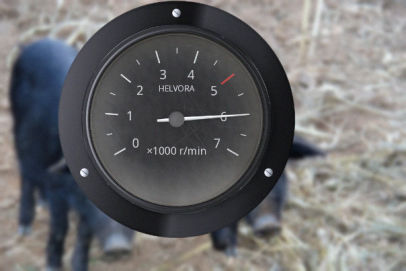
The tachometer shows 6000 rpm
